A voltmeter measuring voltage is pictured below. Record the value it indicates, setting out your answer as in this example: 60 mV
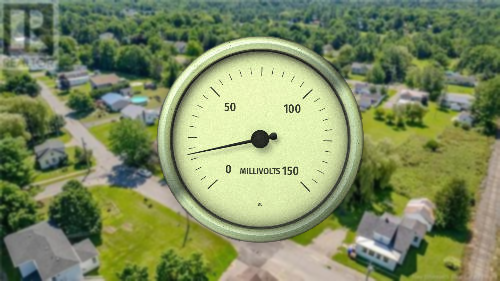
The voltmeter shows 17.5 mV
